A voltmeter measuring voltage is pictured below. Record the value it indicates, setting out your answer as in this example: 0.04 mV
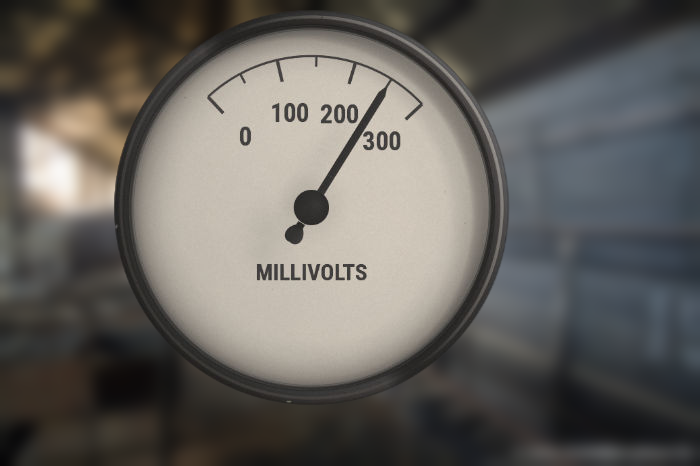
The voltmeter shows 250 mV
